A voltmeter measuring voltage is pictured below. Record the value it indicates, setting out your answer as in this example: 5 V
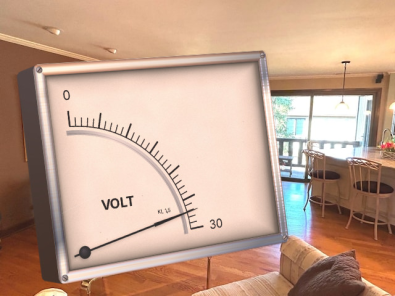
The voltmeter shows 27 V
